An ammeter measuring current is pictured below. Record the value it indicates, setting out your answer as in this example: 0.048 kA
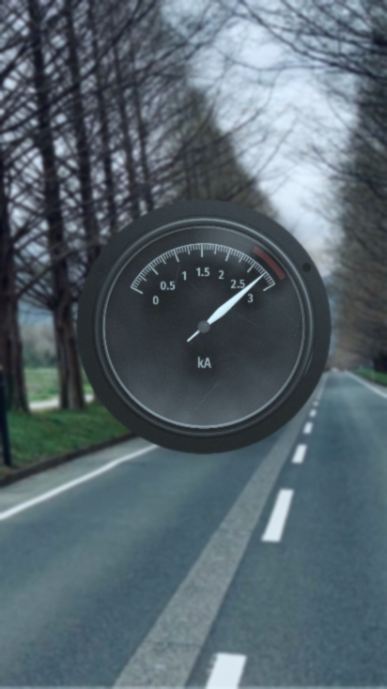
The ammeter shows 2.75 kA
